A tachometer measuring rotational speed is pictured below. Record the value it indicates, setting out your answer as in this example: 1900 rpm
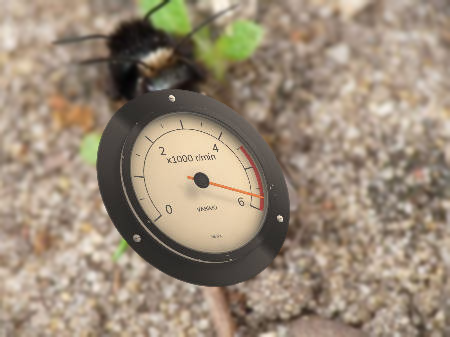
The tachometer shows 5750 rpm
